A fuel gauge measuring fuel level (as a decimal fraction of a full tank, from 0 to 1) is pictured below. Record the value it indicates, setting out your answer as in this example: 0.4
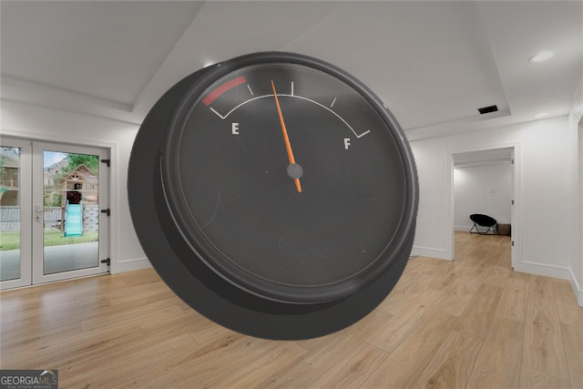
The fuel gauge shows 0.375
